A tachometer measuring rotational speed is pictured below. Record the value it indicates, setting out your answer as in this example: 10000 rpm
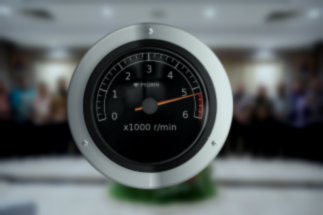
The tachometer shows 5200 rpm
